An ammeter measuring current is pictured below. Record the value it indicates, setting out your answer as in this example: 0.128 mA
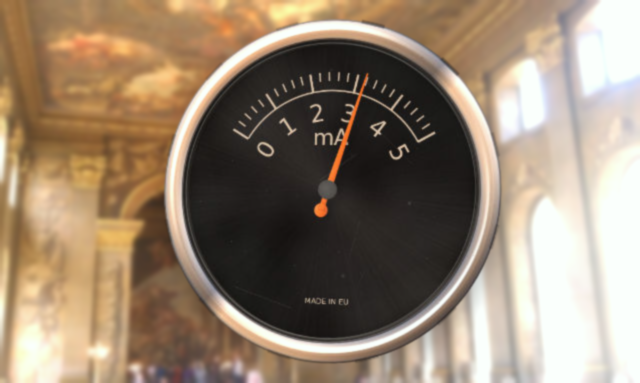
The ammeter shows 3.2 mA
